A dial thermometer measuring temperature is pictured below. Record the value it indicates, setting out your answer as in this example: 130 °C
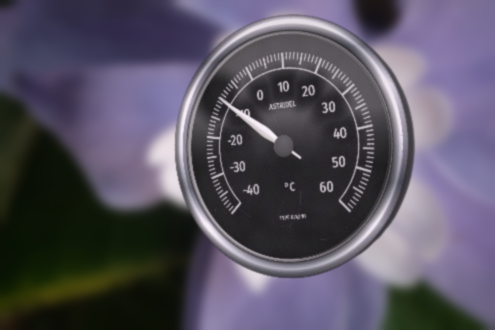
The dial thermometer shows -10 °C
